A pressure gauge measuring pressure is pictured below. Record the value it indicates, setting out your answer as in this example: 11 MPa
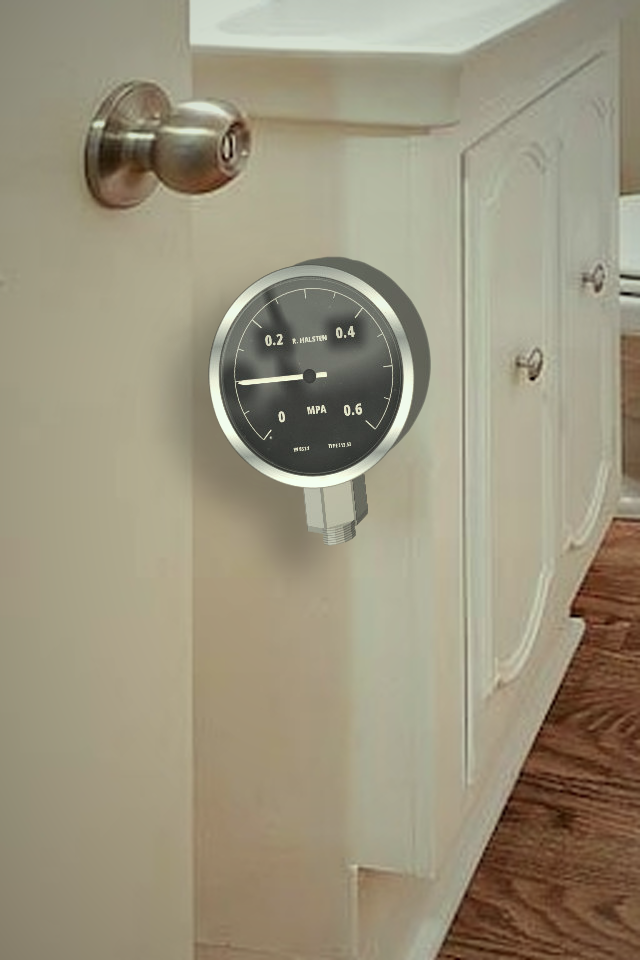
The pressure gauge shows 0.1 MPa
